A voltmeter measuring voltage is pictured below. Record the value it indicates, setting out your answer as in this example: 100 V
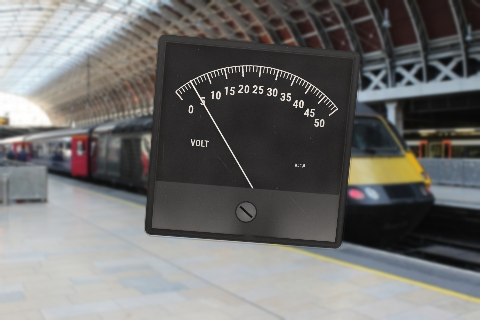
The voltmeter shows 5 V
